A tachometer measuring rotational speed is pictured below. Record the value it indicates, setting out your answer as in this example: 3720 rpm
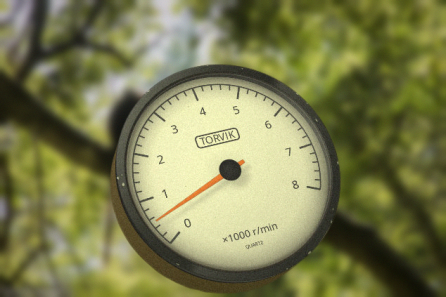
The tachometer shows 500 rpm
